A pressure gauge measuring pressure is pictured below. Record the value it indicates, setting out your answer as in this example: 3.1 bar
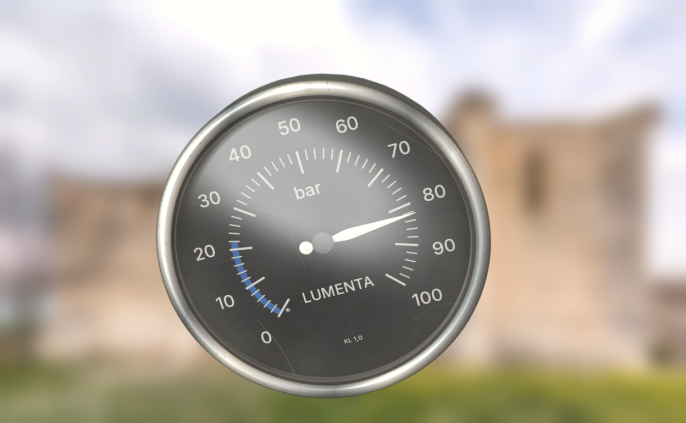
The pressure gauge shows 82 bar
